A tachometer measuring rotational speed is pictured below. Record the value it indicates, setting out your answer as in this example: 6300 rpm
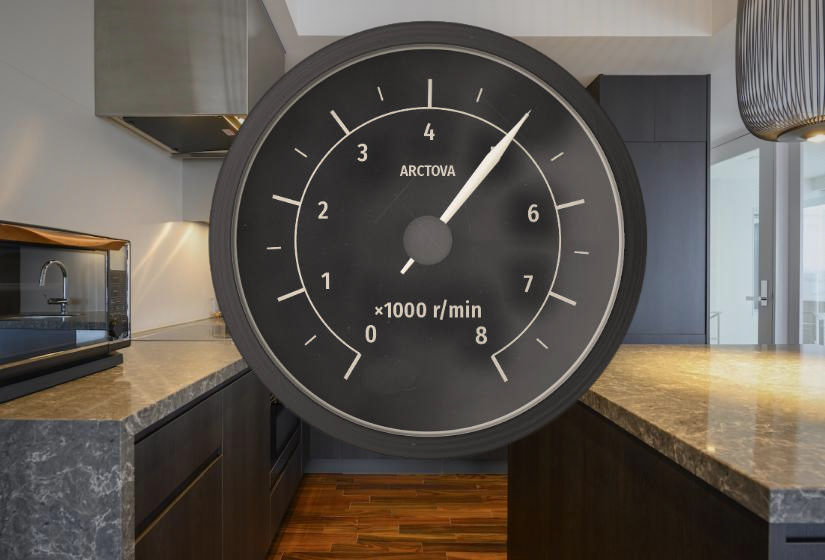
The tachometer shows 5000 rpm
